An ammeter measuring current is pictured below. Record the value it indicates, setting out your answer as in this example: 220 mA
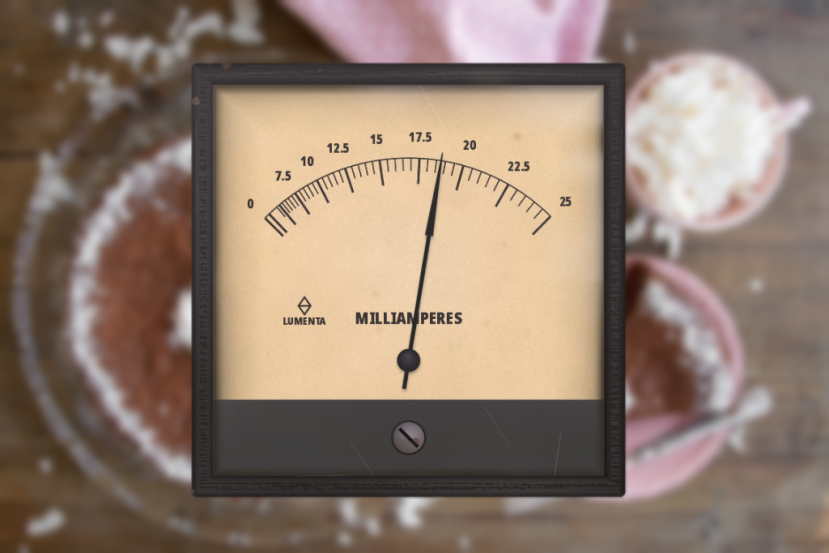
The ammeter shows 18.75 mA
